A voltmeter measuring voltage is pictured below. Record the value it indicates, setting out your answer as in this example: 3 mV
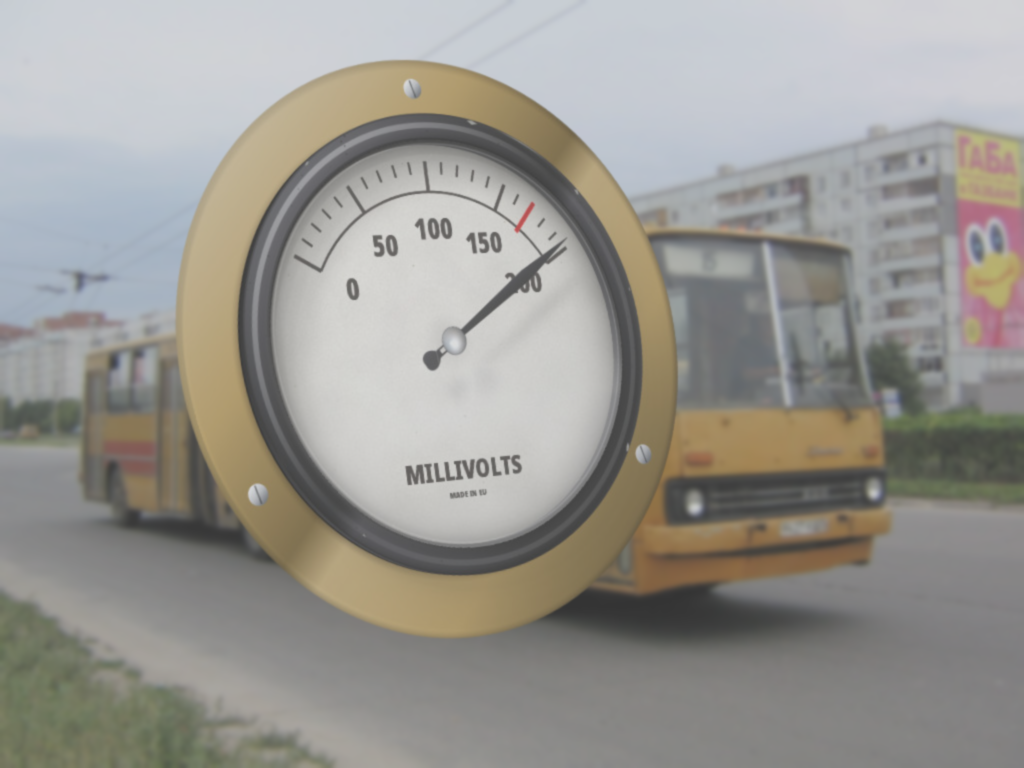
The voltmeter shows 195 mV
